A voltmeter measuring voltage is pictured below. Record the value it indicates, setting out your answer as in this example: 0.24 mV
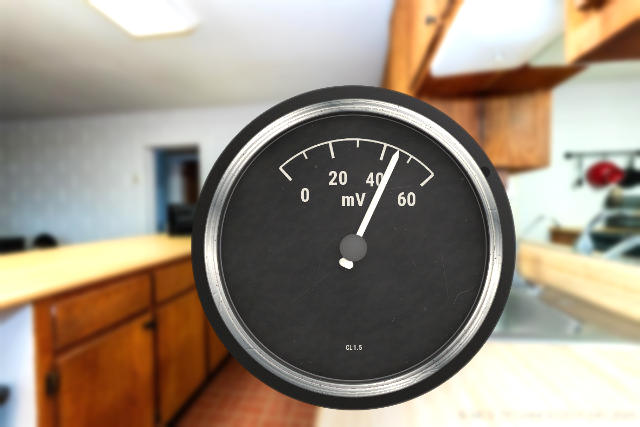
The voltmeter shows 45 mV
